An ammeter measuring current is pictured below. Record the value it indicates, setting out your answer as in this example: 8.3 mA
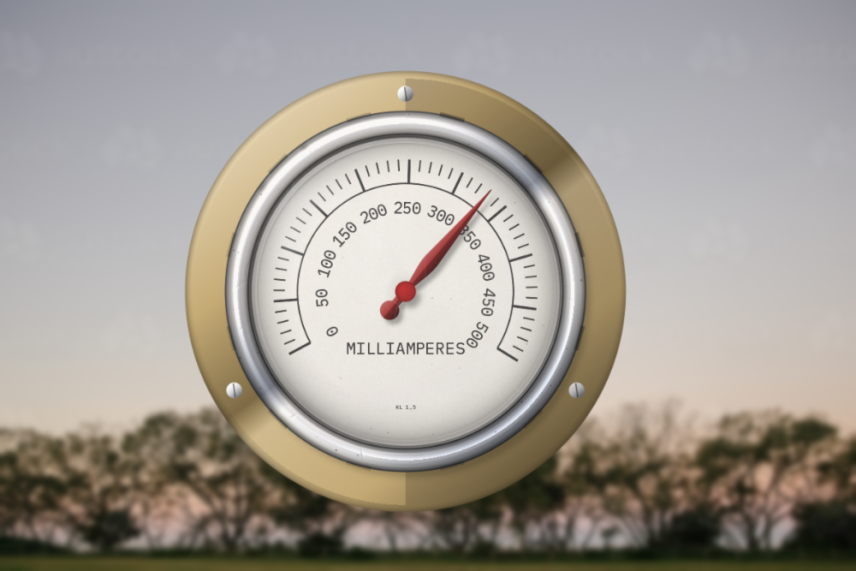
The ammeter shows 330 mA
